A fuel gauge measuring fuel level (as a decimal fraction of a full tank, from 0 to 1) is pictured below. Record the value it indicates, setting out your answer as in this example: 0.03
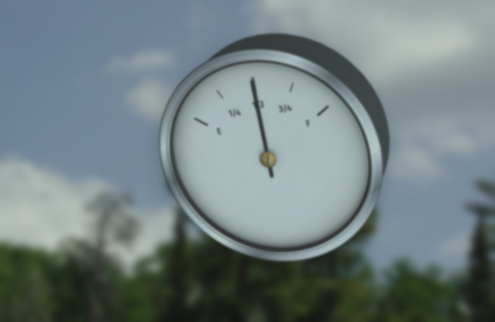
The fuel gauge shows 0.5
